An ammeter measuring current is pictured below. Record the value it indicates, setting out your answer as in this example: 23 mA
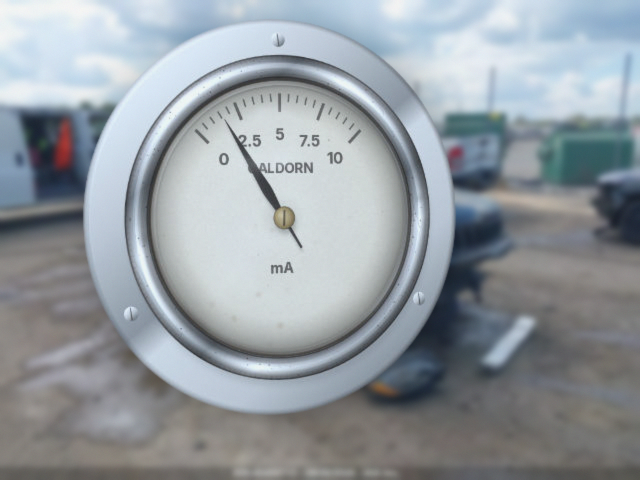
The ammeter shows 1.5 mA
